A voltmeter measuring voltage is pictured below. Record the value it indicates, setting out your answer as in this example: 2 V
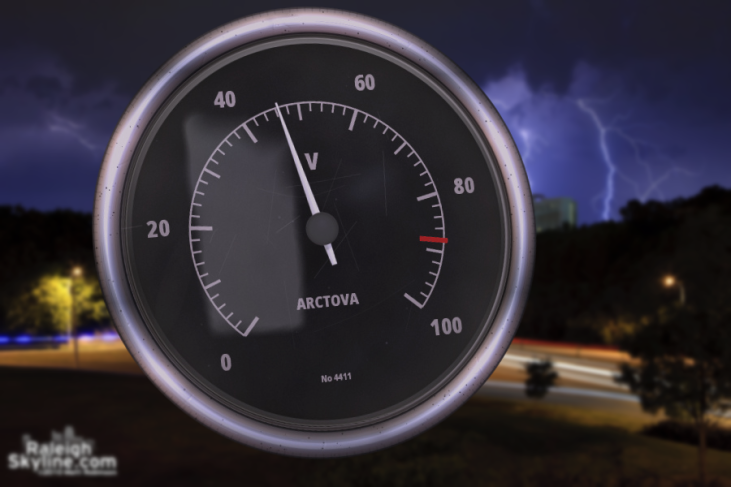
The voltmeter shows 46 V
